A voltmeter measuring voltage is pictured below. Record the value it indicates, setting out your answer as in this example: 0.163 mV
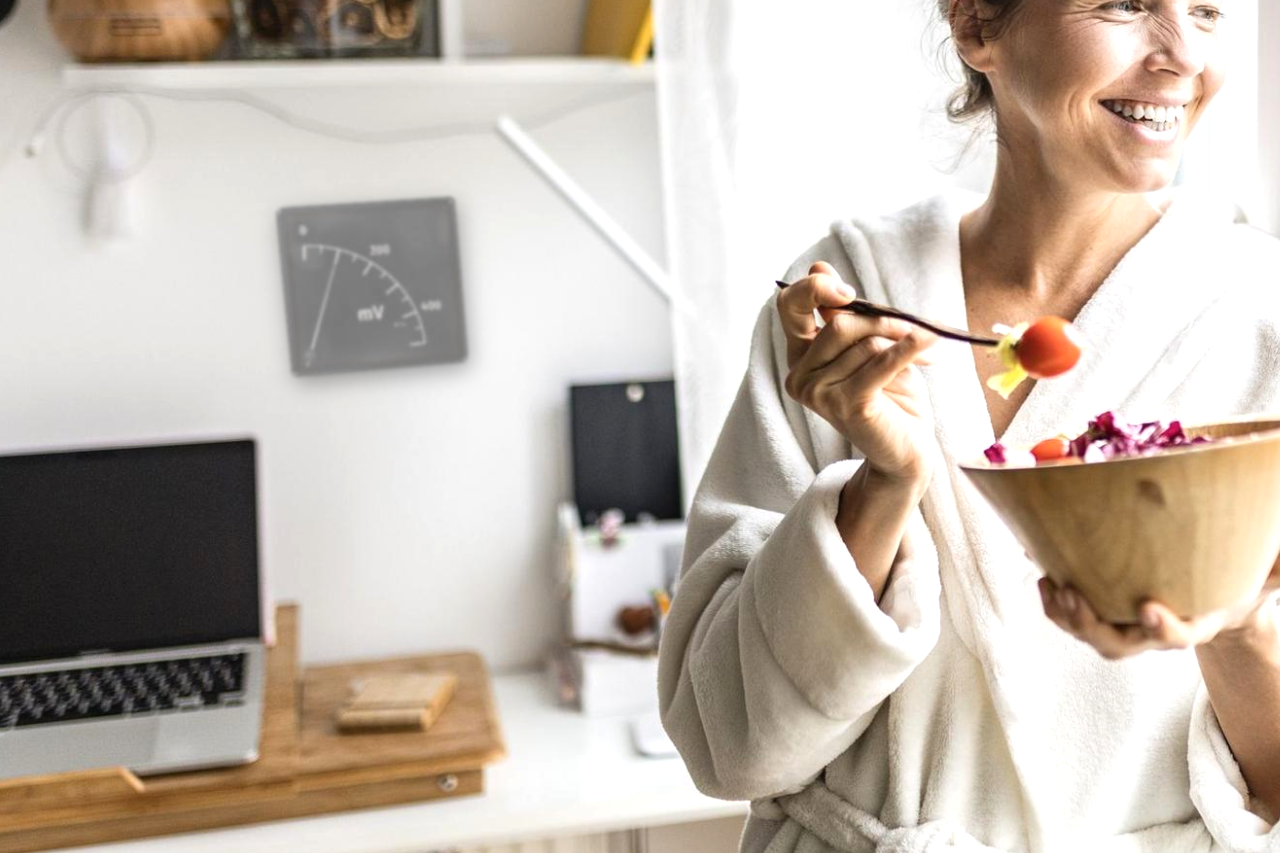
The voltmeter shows 100 mV
